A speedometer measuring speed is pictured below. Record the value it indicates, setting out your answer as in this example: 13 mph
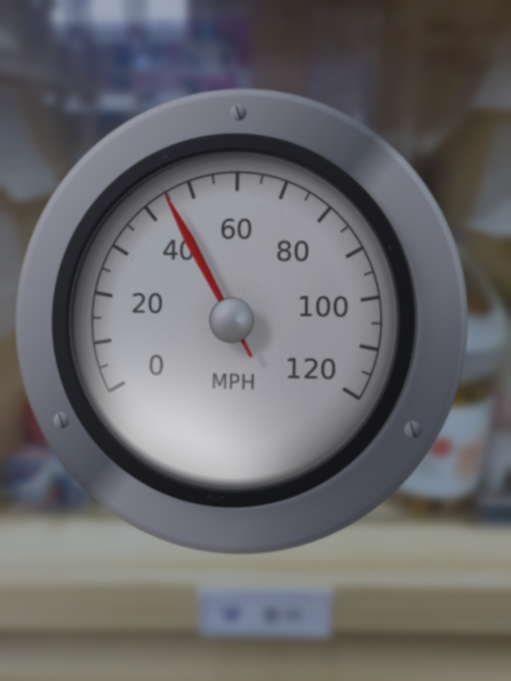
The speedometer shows 45 mph
